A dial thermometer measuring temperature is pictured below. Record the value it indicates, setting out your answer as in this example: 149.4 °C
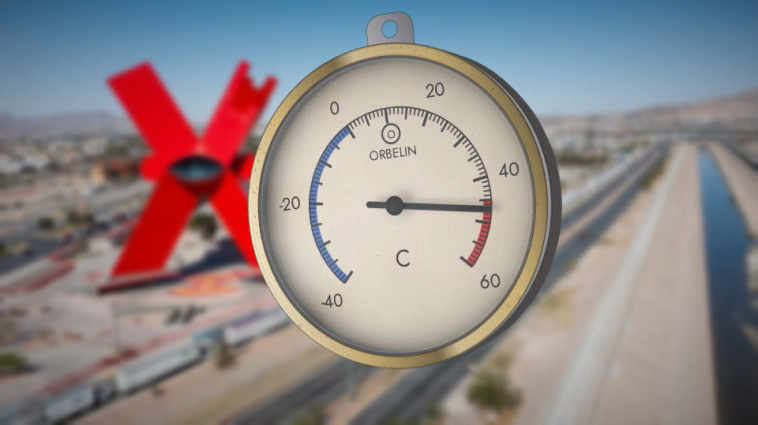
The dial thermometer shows 47 °C
